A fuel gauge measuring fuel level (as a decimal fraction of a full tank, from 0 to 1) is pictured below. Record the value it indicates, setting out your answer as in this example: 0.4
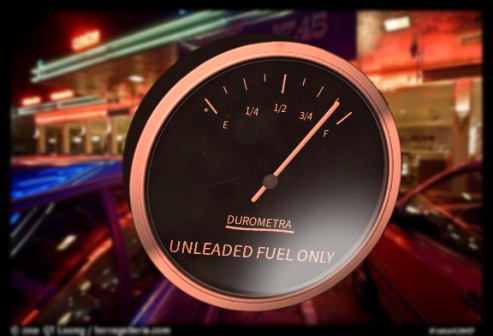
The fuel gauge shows 0.875
